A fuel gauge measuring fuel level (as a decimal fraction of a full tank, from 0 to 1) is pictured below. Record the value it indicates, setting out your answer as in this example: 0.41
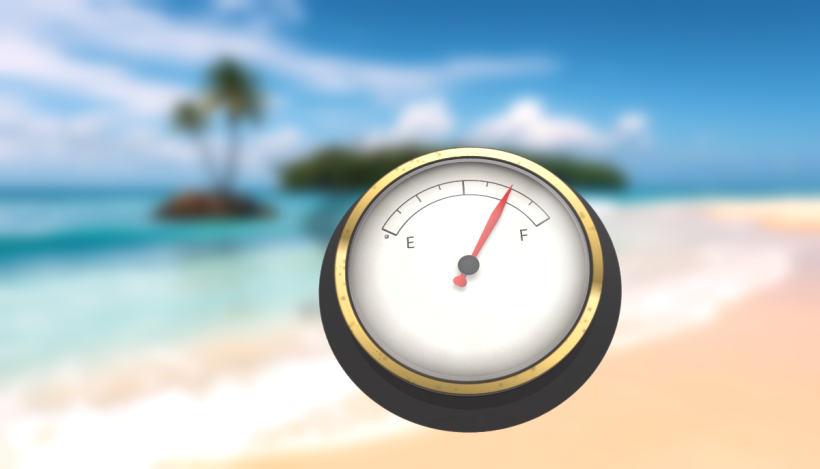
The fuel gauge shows 0.75
